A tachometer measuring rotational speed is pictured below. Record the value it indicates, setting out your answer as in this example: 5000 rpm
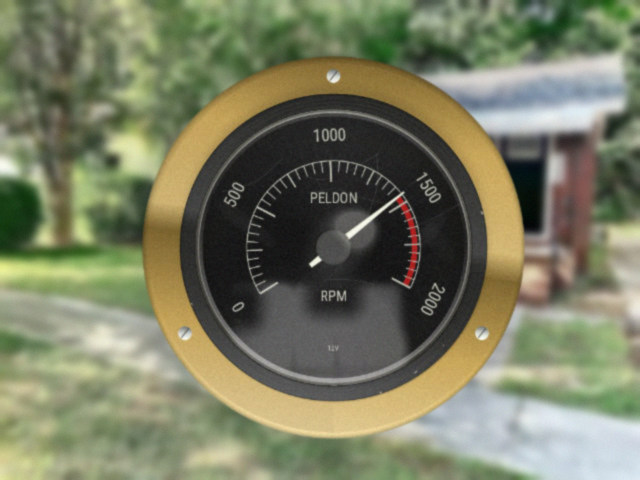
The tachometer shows 1450 rpm
